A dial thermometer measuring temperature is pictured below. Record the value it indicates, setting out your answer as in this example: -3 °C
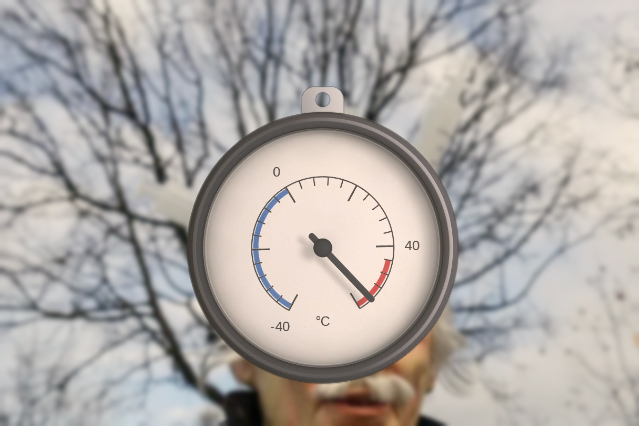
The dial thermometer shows 56 °C
